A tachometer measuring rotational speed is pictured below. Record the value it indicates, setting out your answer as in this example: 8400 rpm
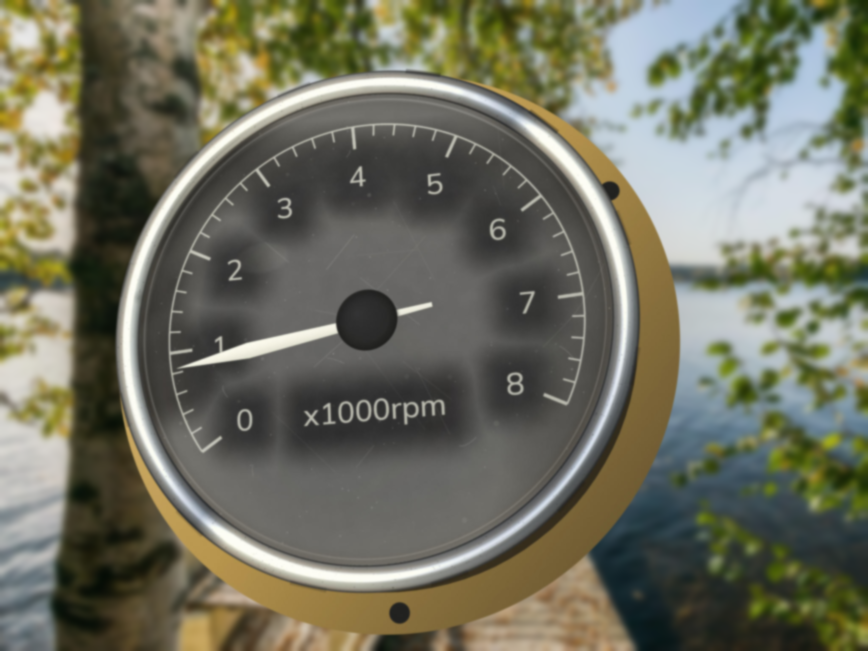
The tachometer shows 800 rpm
